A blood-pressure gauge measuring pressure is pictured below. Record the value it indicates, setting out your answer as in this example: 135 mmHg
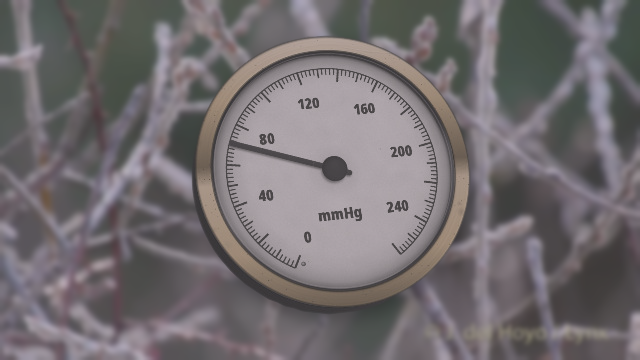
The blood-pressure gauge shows 70 mmHg
